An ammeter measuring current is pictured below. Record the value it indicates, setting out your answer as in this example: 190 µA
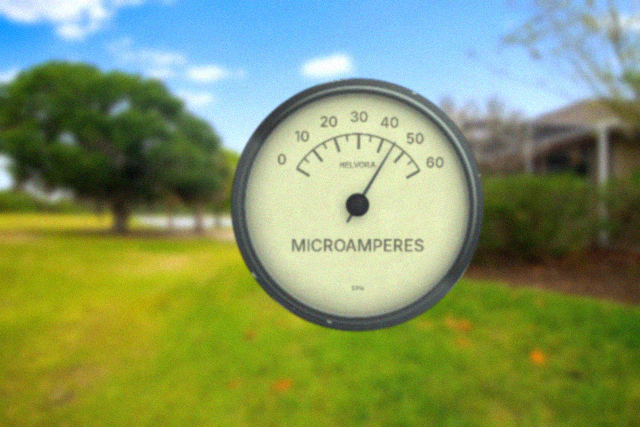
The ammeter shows 45 µA
